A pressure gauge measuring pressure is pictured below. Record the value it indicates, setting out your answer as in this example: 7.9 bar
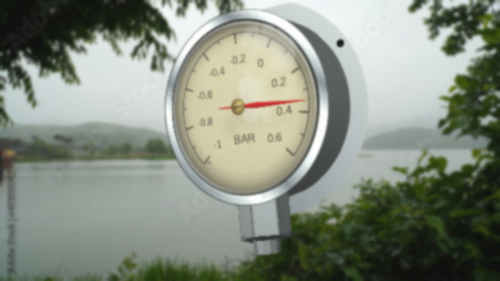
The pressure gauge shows 0.35 bar
